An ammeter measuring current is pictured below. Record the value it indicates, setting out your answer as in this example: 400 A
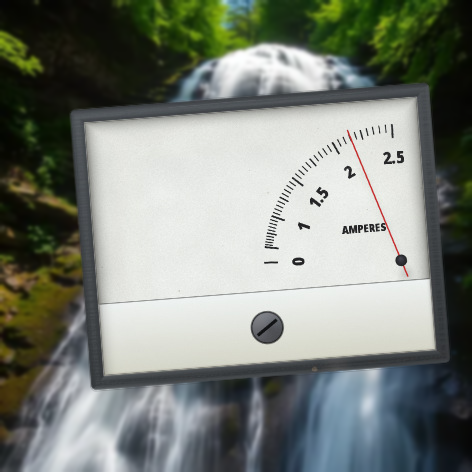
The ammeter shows 2.15 A
